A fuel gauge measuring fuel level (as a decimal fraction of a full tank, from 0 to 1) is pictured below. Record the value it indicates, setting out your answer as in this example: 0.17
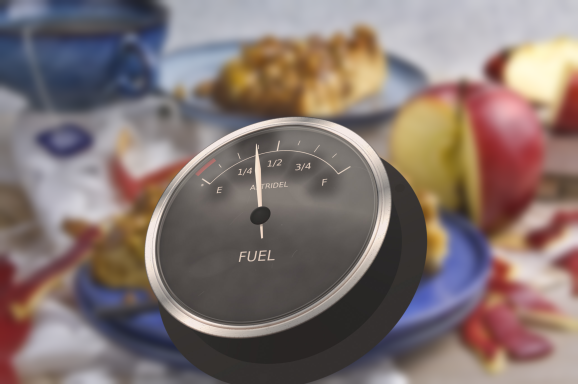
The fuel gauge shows 0.375
